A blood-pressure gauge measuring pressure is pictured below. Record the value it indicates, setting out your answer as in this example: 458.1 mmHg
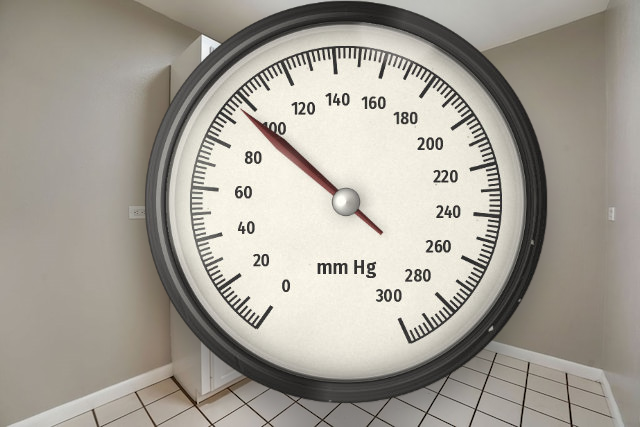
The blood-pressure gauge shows 96 mmHg
